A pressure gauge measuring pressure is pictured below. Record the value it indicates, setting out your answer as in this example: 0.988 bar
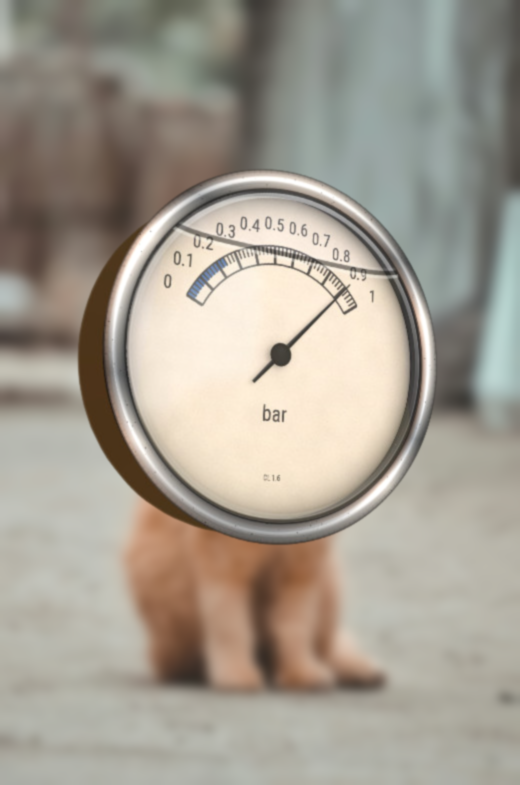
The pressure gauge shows 0.9 bar
